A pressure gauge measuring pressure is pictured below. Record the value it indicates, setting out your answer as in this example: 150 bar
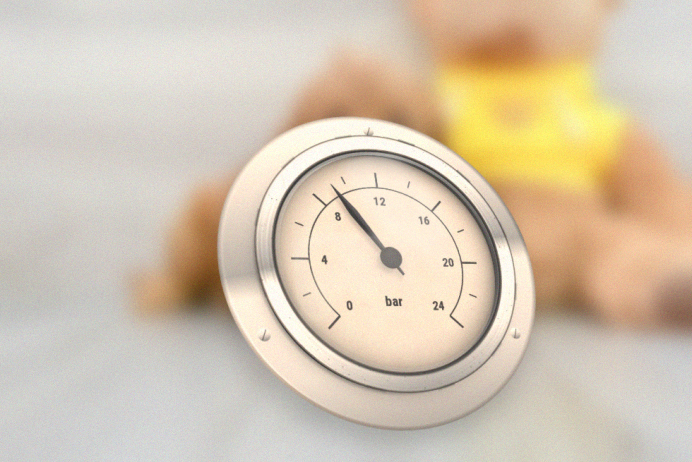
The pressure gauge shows 9 bar
